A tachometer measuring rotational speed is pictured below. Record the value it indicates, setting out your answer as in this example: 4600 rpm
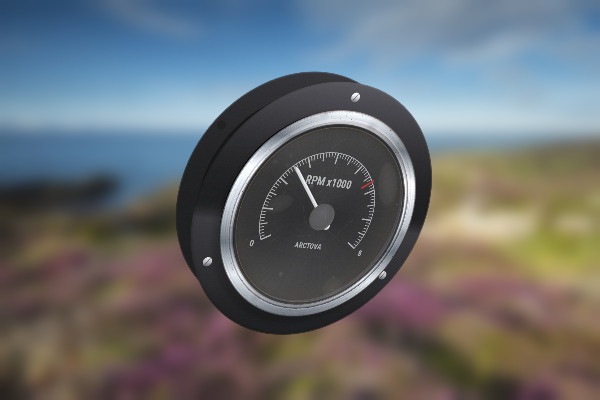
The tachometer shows 2500 rpm
